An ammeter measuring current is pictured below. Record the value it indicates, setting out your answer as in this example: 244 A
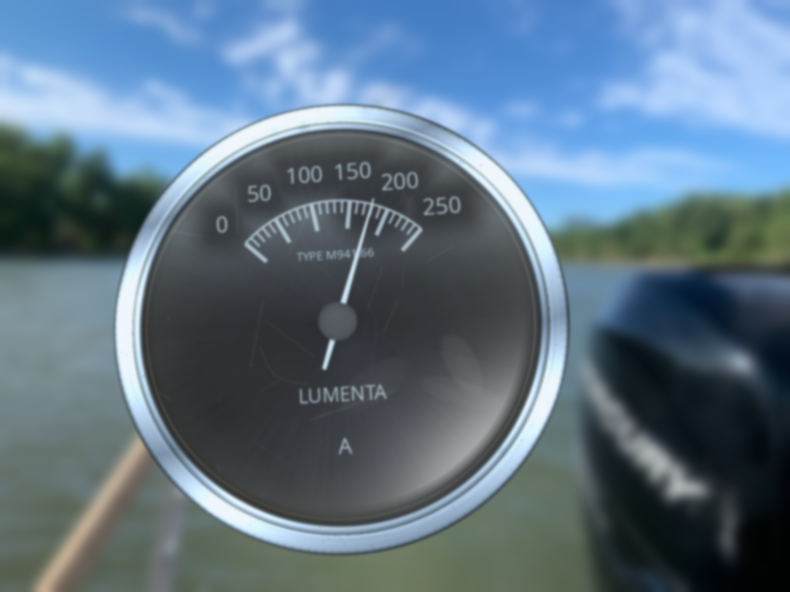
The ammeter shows 180 A
